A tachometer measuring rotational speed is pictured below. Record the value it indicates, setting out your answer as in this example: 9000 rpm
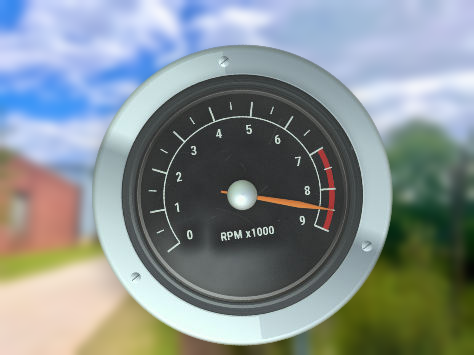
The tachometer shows 8500 rpm
